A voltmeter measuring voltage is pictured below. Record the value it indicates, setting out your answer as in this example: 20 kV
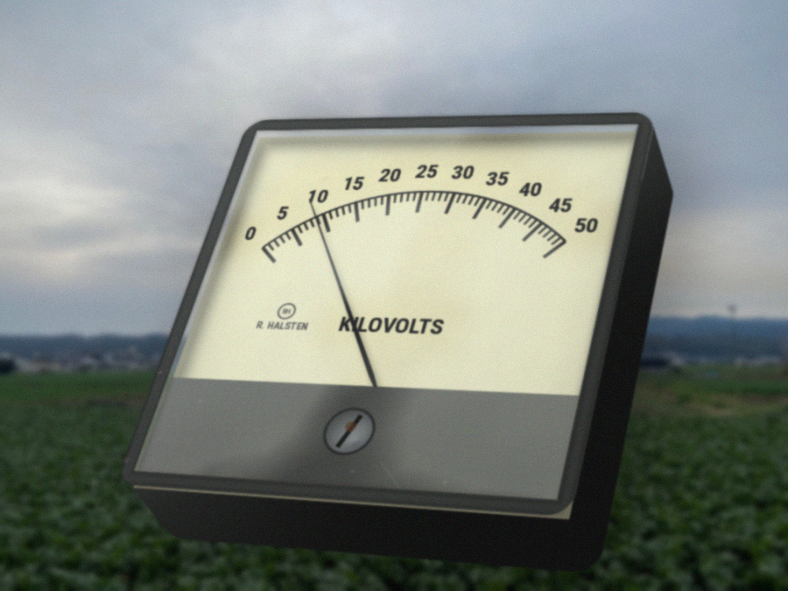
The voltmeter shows 9 kV
